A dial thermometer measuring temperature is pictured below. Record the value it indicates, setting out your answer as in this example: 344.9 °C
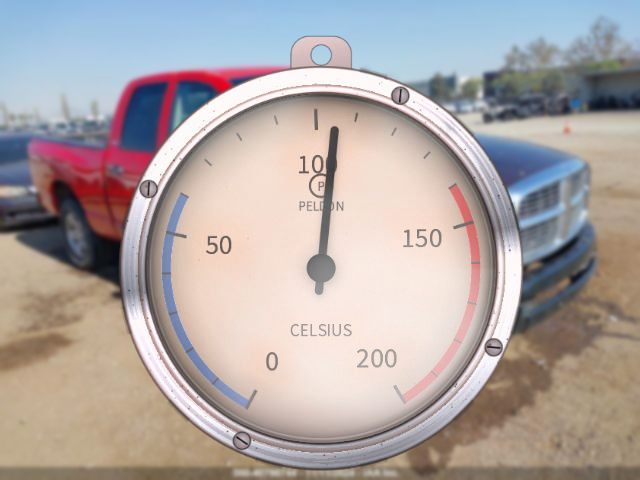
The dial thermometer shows 105 °C
